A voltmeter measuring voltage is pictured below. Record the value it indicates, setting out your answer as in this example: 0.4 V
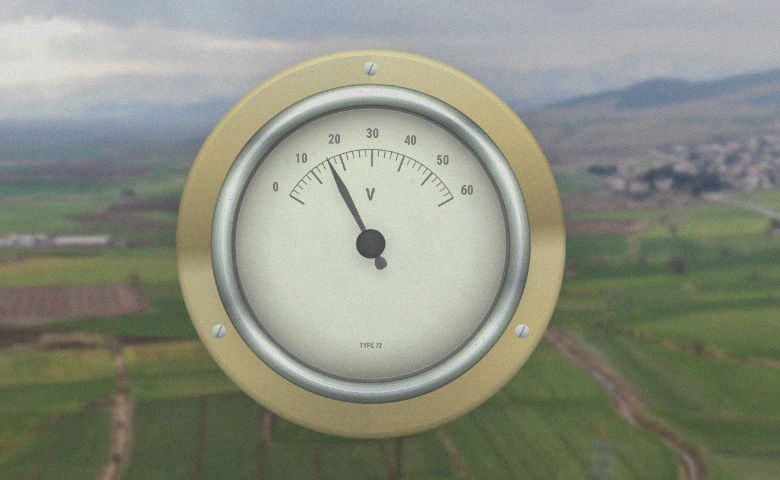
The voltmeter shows 16 V
